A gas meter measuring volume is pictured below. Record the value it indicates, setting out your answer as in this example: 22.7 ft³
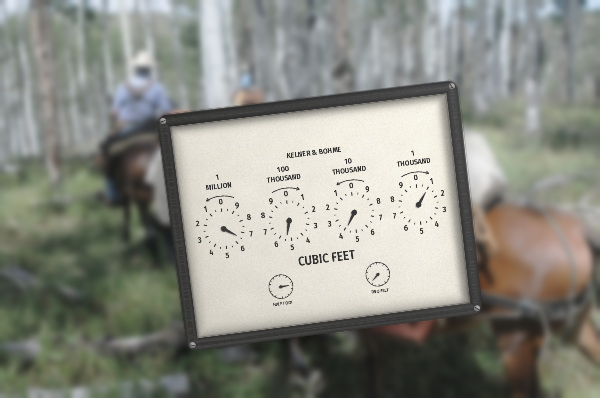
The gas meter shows 654100 ft³
